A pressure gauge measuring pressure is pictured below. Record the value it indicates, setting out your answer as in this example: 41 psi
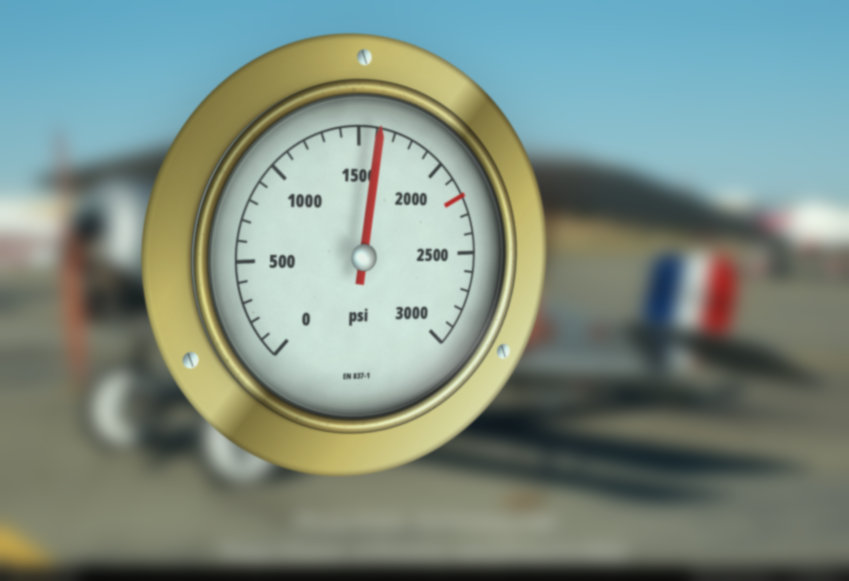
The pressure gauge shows 1600 psi
